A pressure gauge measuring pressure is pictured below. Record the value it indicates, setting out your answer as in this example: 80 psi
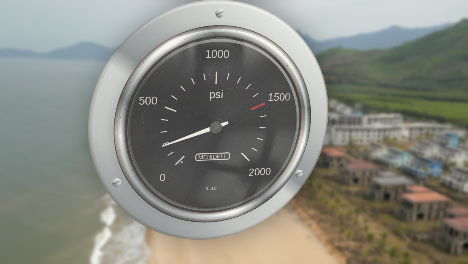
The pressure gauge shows 200 psi
